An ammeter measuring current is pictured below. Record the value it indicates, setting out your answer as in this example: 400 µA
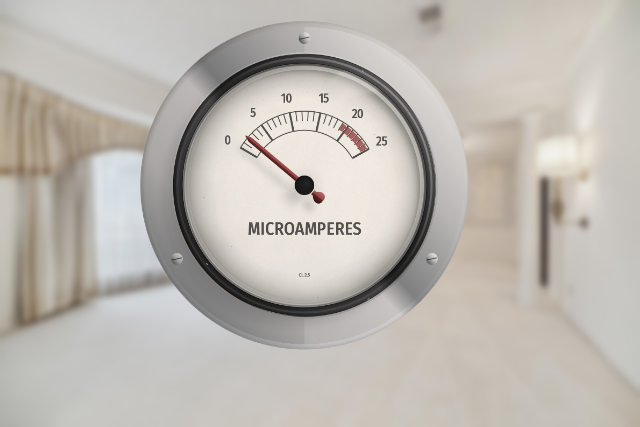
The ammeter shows 2 µA
